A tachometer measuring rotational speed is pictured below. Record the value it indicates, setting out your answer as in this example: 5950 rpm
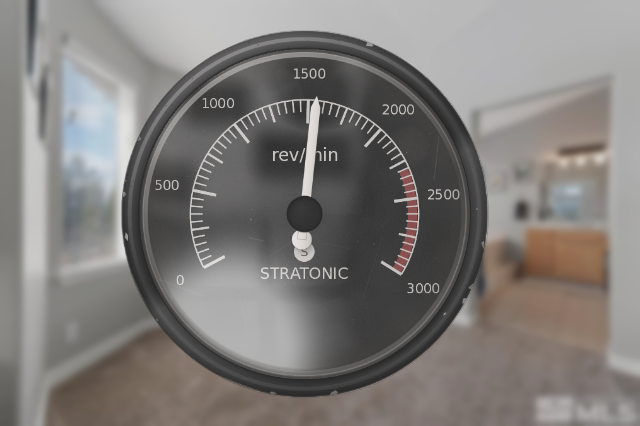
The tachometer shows 1550 rpm
